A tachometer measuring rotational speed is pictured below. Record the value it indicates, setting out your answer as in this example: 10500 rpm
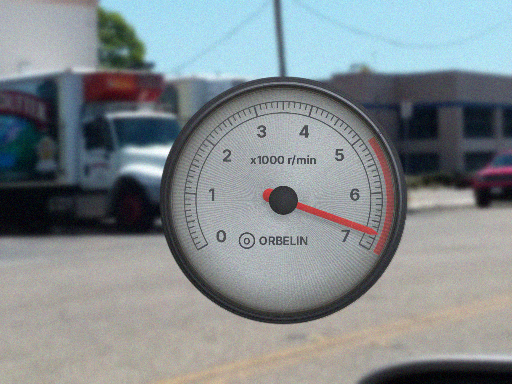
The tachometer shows 6700 rpm
